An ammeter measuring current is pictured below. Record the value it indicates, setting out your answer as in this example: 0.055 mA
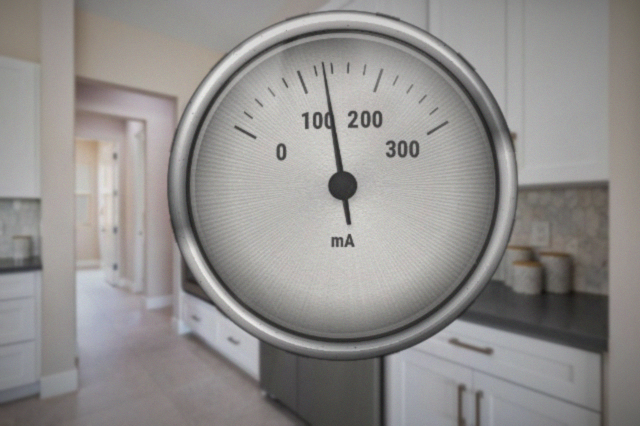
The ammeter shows 130 mA
